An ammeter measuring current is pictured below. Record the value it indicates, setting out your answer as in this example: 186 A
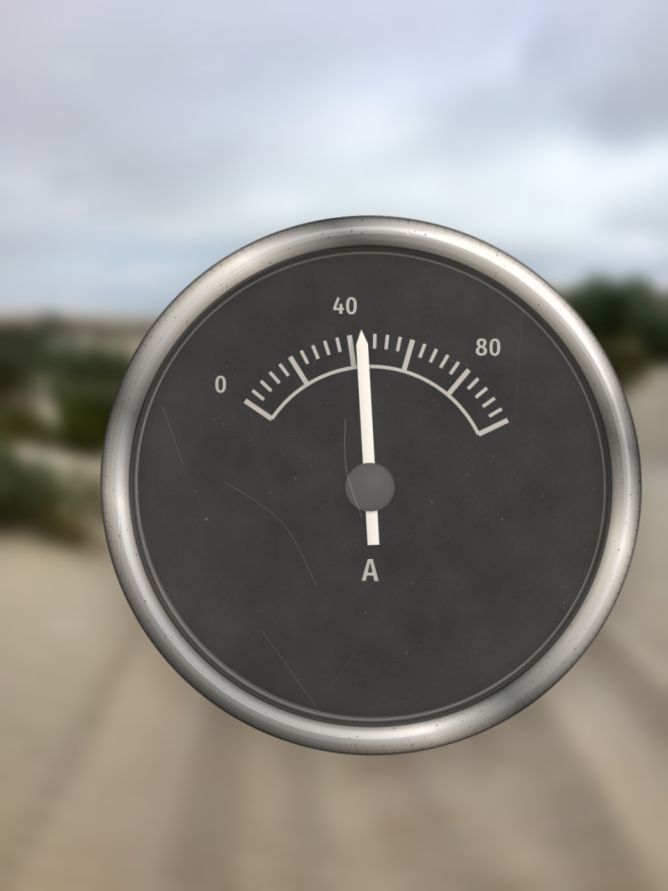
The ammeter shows 44 A
